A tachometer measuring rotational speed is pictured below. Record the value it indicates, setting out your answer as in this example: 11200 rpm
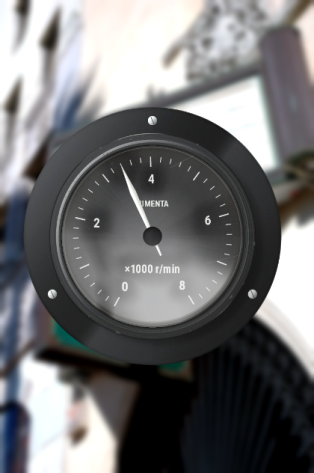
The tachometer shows 3400 rpm
